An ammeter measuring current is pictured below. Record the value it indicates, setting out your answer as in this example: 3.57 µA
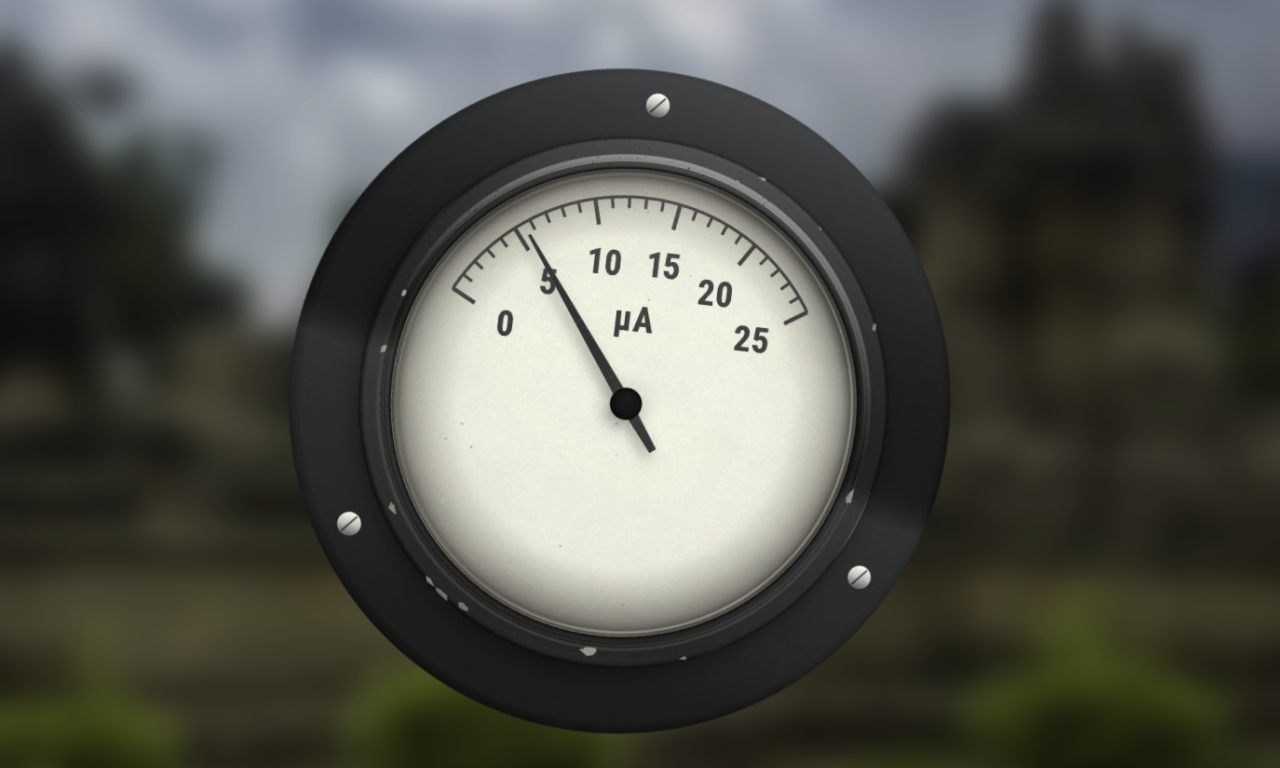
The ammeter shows 5.5 µA
